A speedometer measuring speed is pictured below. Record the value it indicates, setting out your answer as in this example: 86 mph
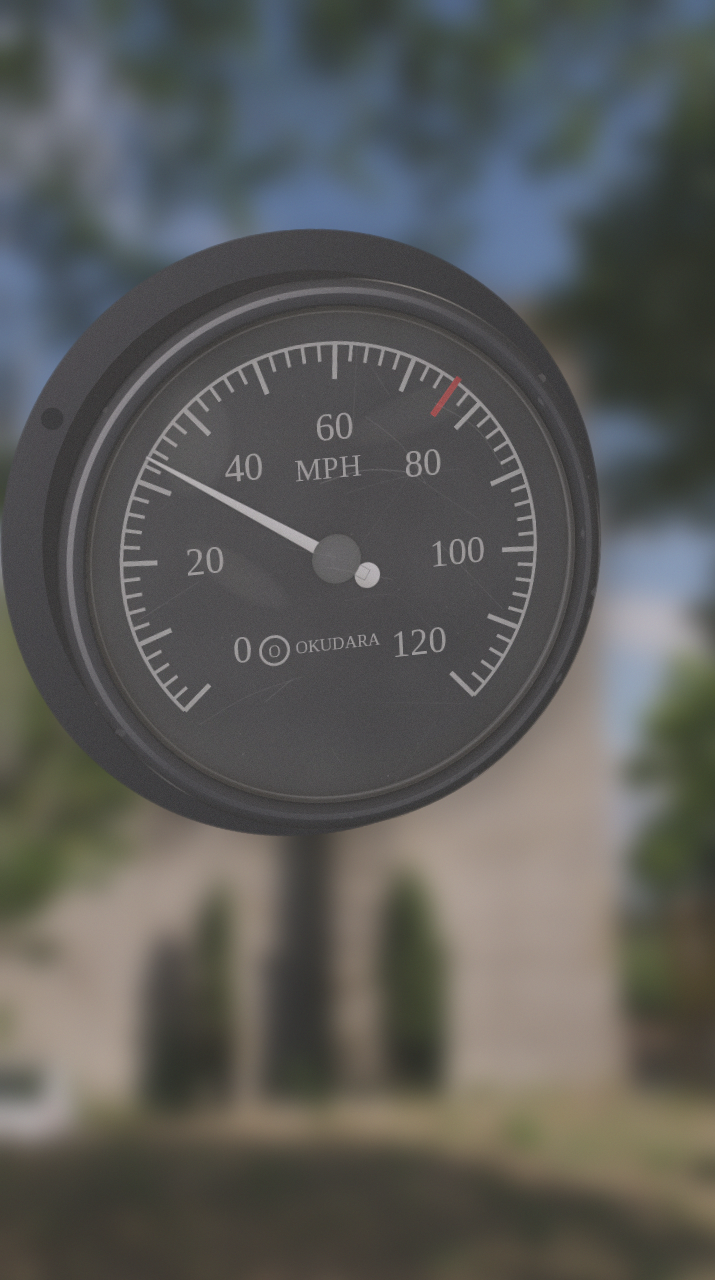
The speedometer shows 33 mph
